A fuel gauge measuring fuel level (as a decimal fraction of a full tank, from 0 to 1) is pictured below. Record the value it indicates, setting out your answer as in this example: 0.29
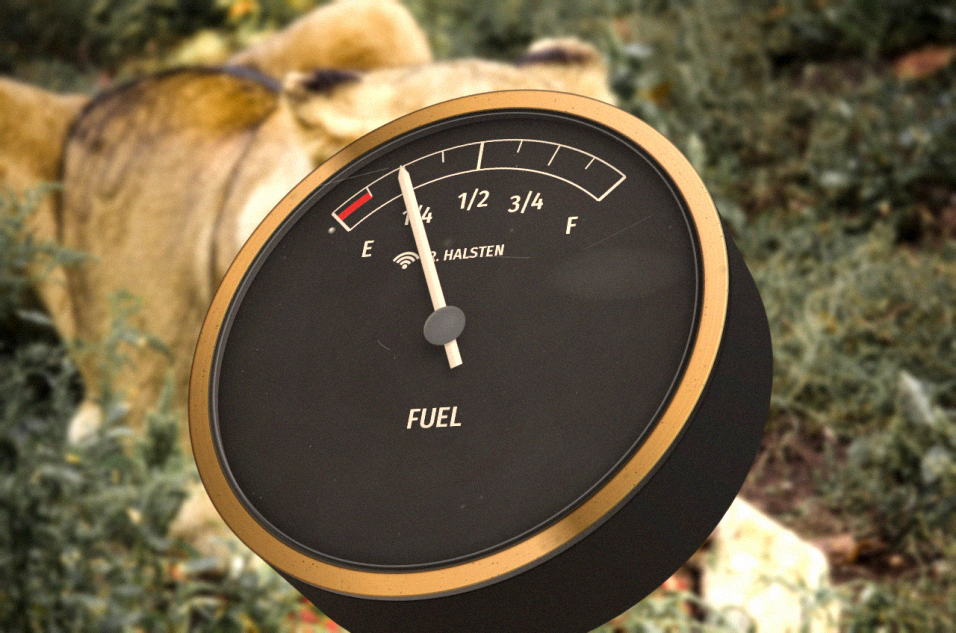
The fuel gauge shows 0.25
